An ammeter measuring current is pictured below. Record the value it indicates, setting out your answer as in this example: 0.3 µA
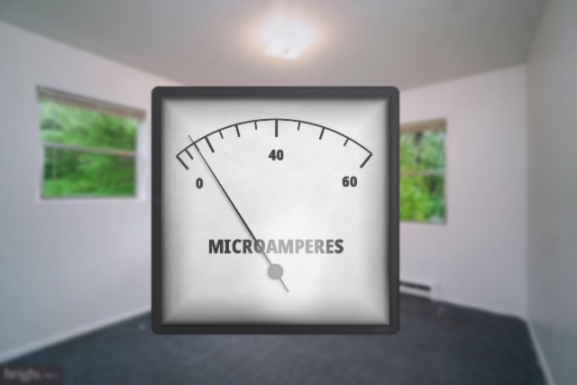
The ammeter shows 15 µA
